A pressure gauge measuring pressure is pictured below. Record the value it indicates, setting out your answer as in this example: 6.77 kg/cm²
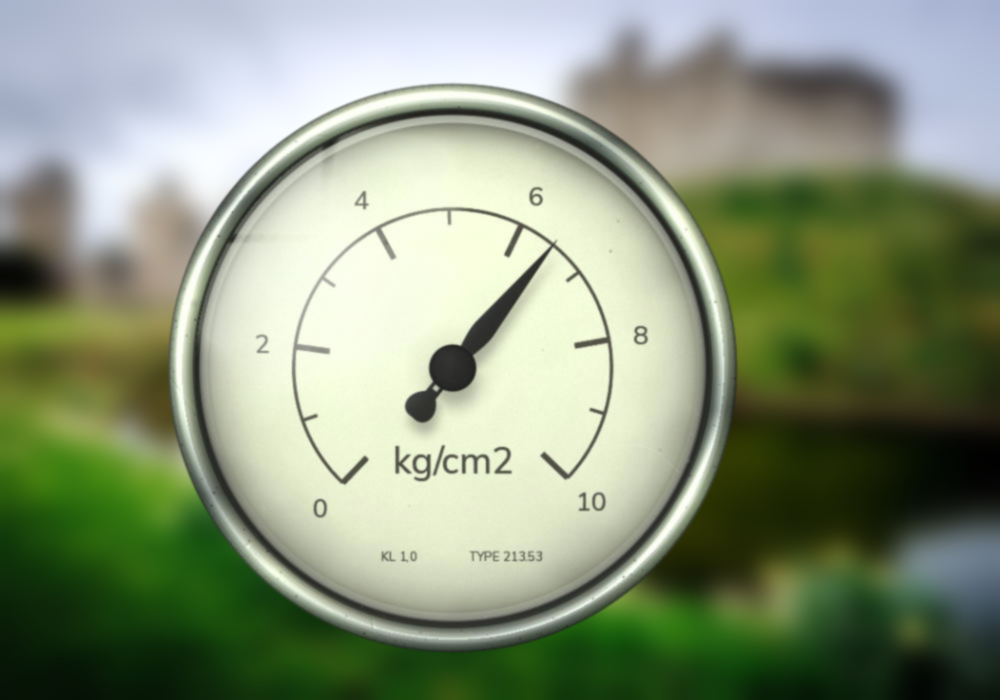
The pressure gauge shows 6.5 kg/cm²
